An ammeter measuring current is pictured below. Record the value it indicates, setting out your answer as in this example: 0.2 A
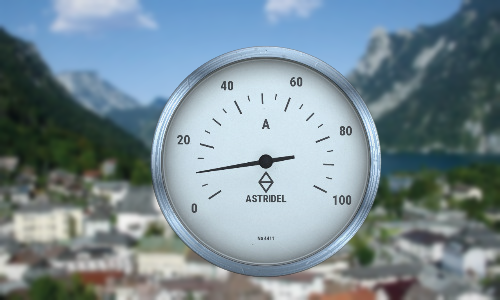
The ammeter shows 10 A
